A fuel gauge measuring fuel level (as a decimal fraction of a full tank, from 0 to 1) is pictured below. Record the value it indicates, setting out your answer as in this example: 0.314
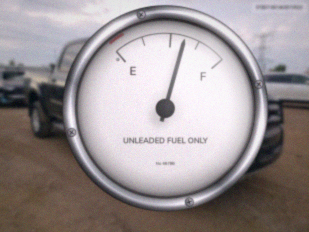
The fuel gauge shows 0.625
